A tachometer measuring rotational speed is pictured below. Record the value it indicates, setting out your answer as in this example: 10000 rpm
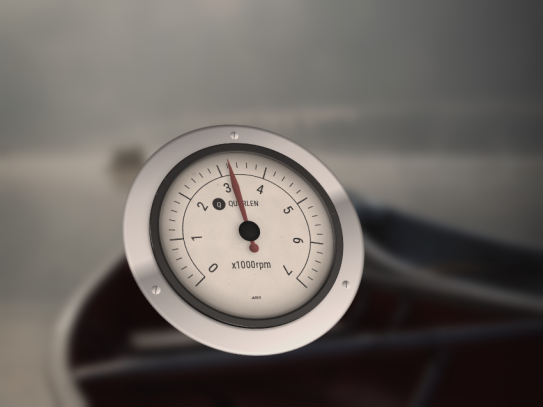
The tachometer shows 3200 rpm
